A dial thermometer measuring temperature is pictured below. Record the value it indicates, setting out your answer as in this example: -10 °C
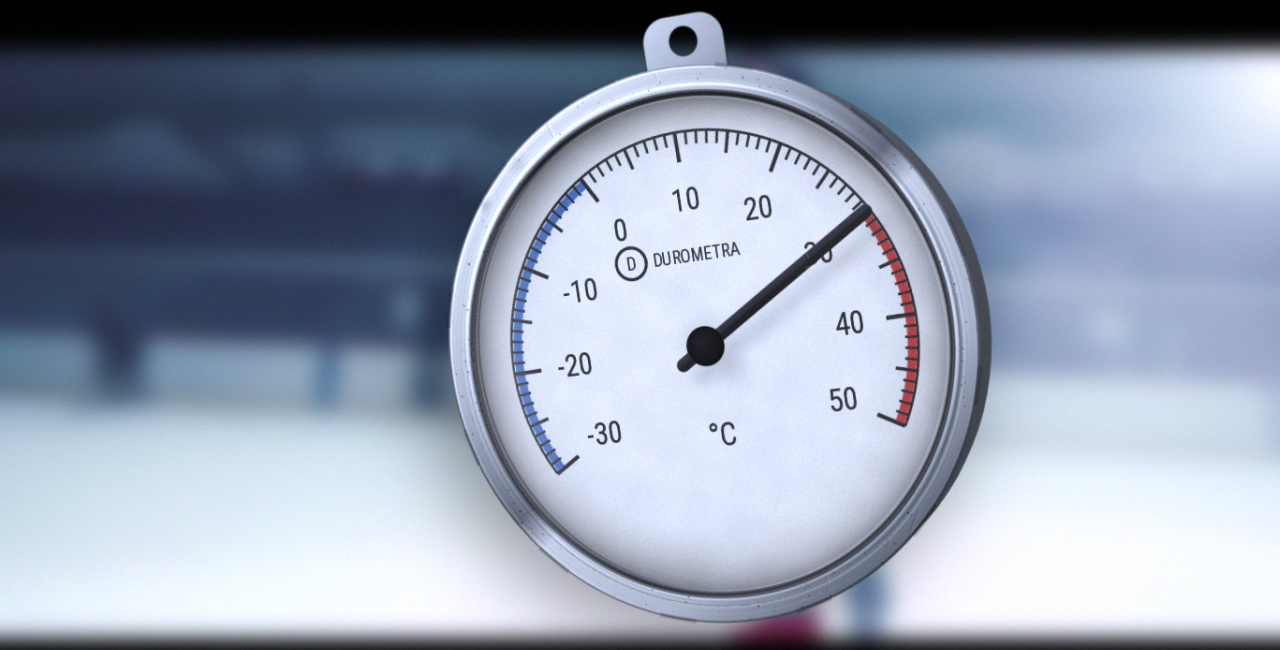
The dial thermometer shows 30 °C
